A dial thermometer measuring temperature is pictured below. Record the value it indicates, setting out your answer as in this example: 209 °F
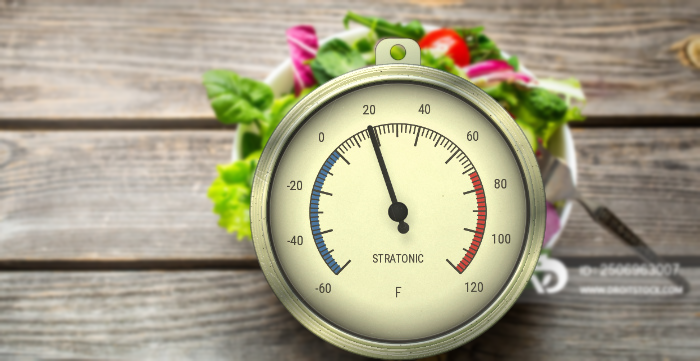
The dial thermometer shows 18 °F
